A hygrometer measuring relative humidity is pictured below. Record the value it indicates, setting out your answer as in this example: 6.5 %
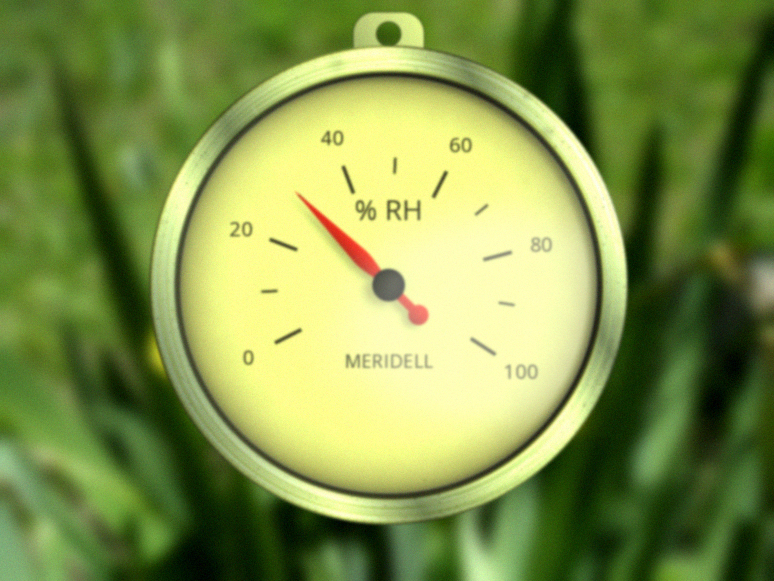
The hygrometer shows 30 %
